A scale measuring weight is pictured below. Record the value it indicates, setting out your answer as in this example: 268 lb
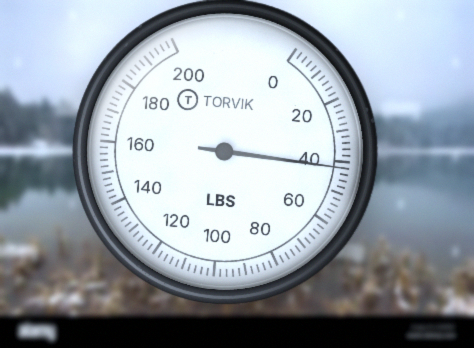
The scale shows 42 lb
